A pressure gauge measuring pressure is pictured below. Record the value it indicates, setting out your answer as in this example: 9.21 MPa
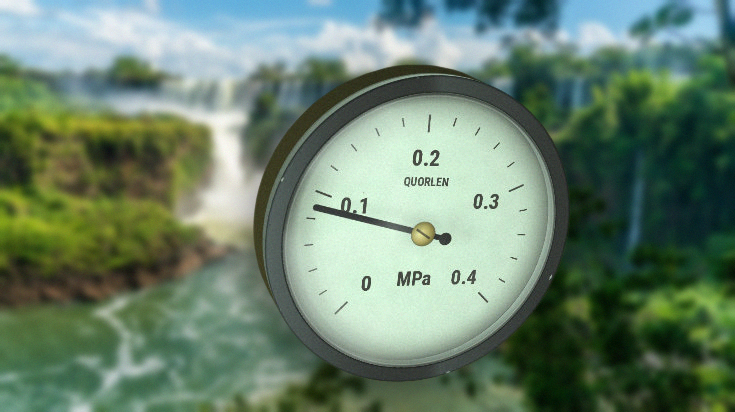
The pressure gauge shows 0.09 MPa
